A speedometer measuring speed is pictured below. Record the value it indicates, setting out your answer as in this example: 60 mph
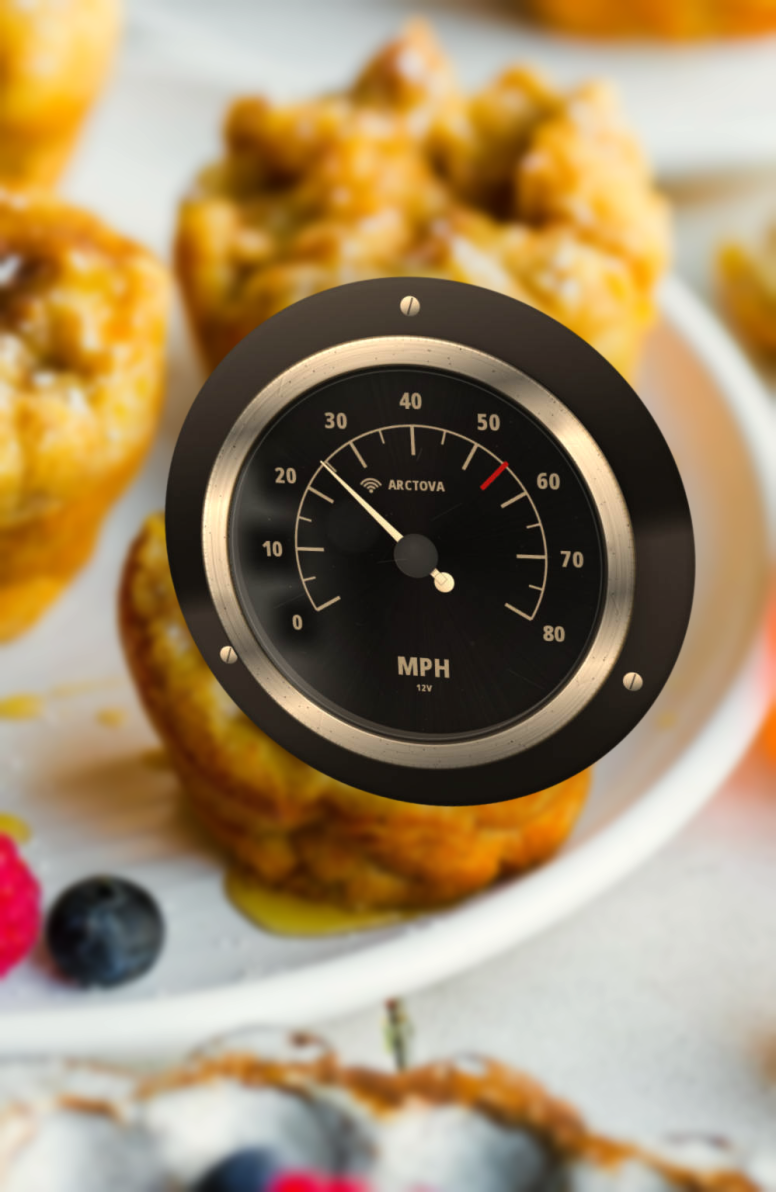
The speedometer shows 25 mph
